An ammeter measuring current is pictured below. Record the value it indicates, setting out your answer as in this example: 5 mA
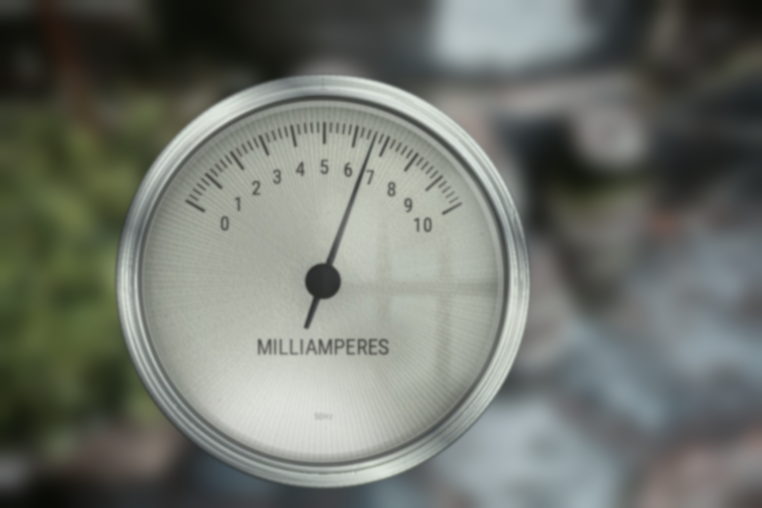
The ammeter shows 6.6 mA
